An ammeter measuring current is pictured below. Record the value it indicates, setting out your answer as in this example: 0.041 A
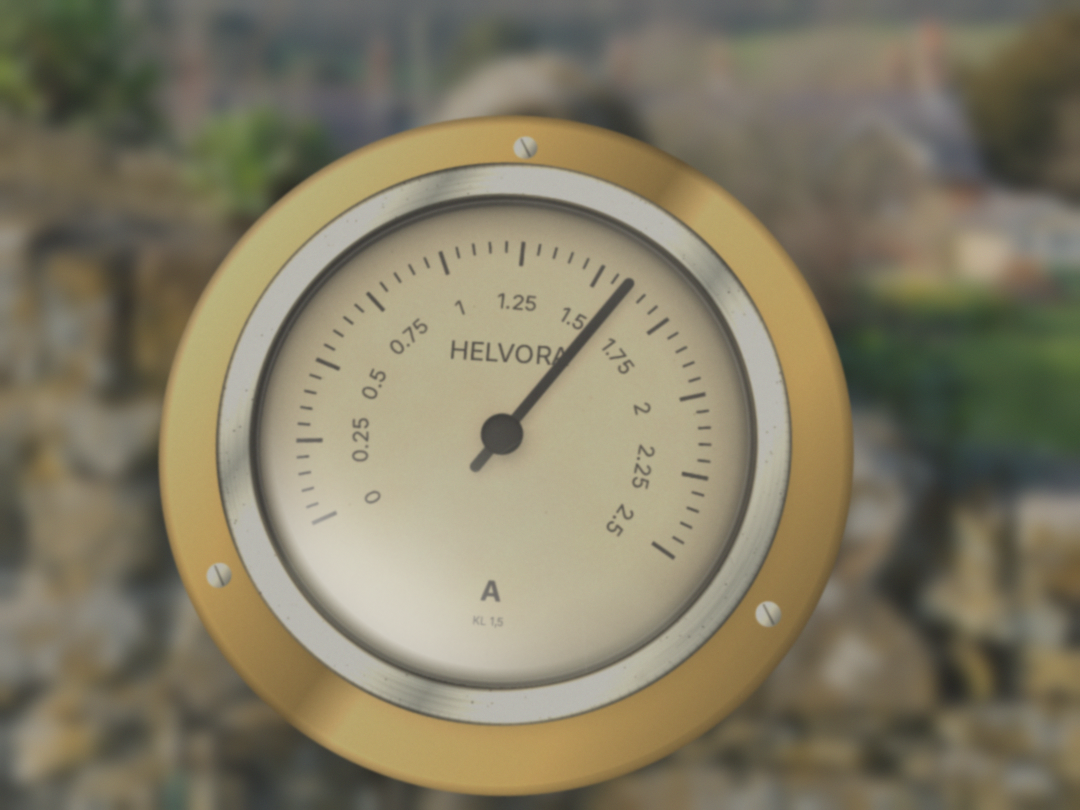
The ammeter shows 1.6 A
